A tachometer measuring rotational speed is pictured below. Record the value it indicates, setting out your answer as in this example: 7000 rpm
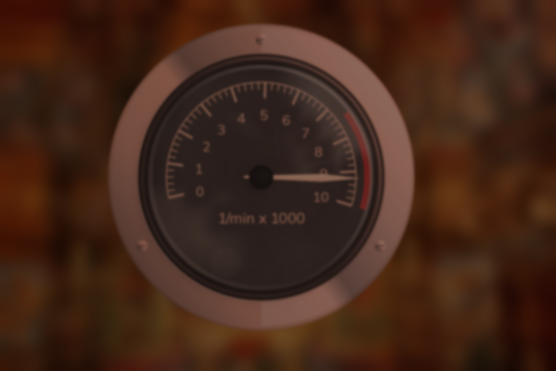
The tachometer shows 9200 rpm
